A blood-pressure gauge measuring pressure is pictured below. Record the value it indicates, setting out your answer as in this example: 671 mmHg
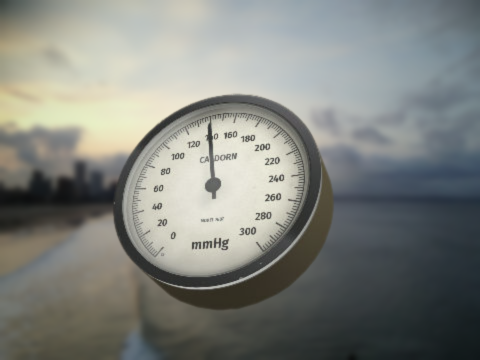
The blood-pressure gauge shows 140 mmHg
